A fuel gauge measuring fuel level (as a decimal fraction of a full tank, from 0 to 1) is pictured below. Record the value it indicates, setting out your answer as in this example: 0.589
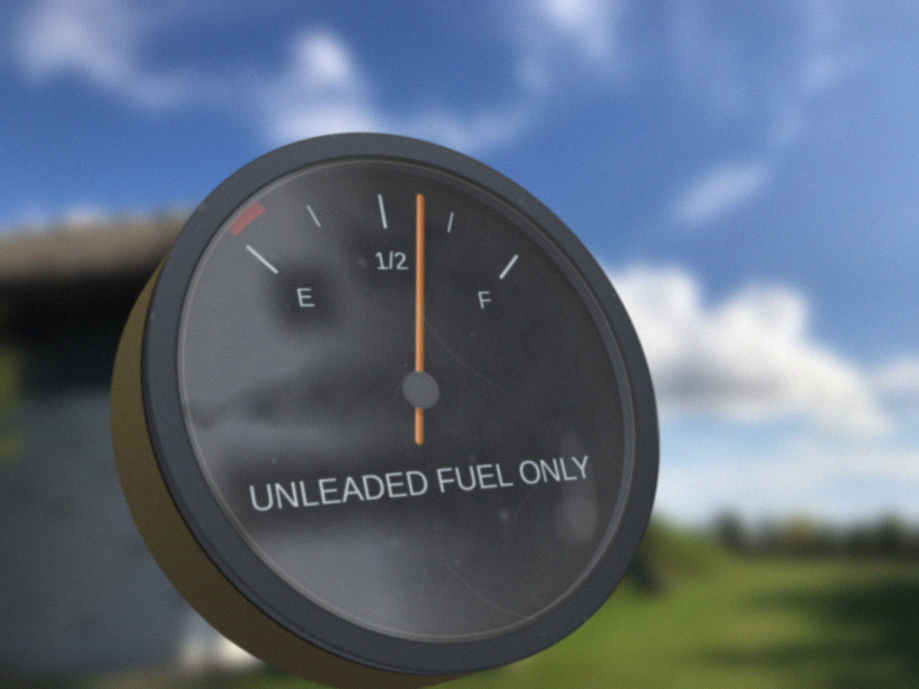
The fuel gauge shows 0.625
